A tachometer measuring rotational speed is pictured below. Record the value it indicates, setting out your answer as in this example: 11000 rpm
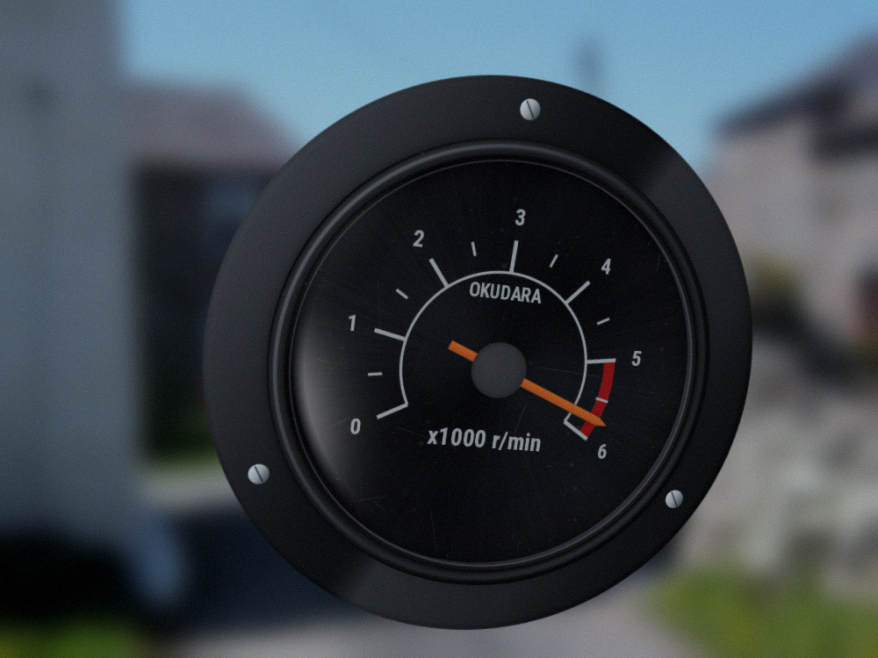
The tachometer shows 5750 rpm
